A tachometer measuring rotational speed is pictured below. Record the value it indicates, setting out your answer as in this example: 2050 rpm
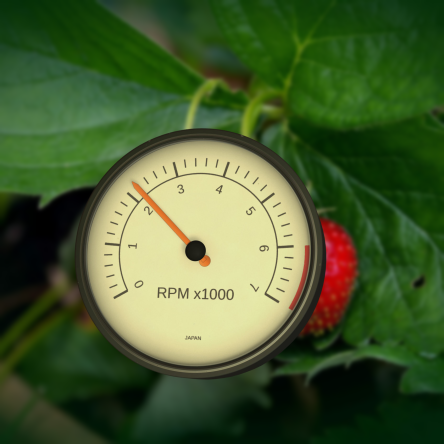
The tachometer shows 2200 rpm
